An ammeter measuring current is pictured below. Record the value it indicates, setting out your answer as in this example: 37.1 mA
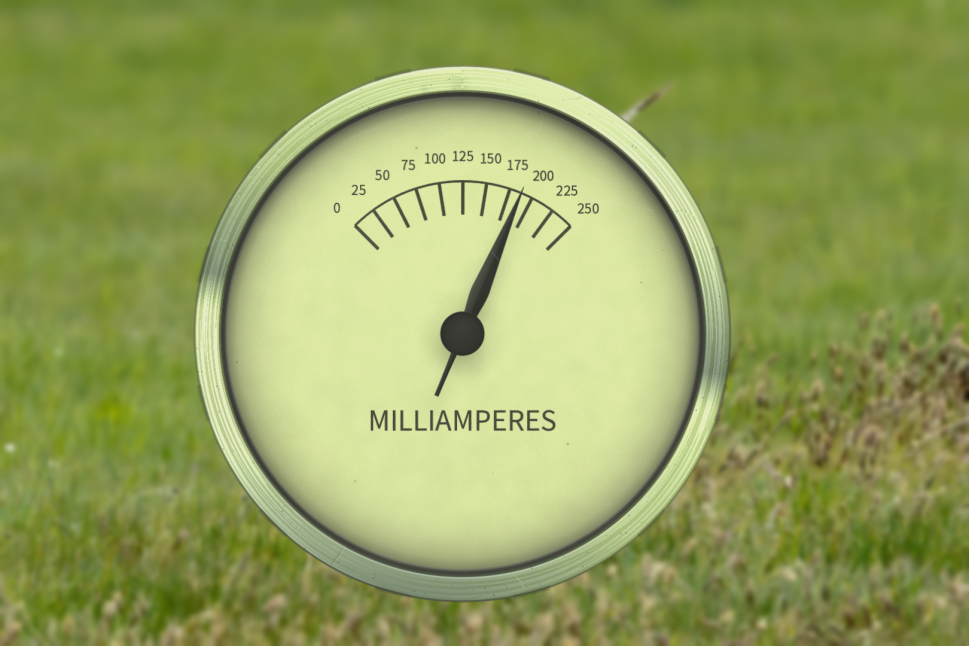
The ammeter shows 187.5 mA
